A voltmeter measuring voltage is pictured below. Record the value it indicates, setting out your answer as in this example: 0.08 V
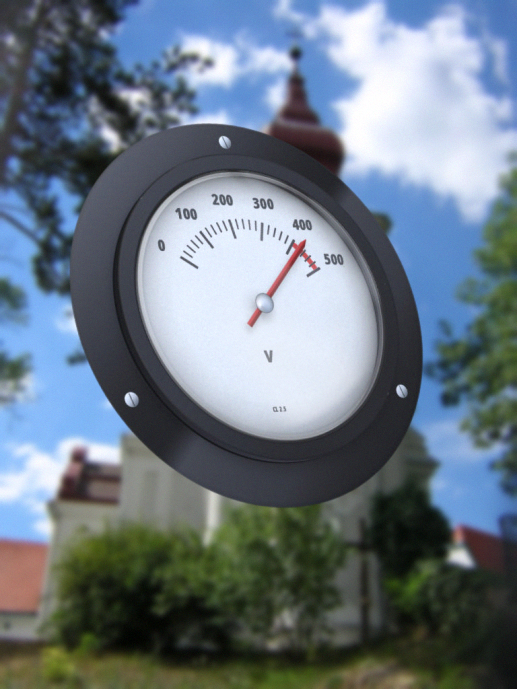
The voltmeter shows 420 V
